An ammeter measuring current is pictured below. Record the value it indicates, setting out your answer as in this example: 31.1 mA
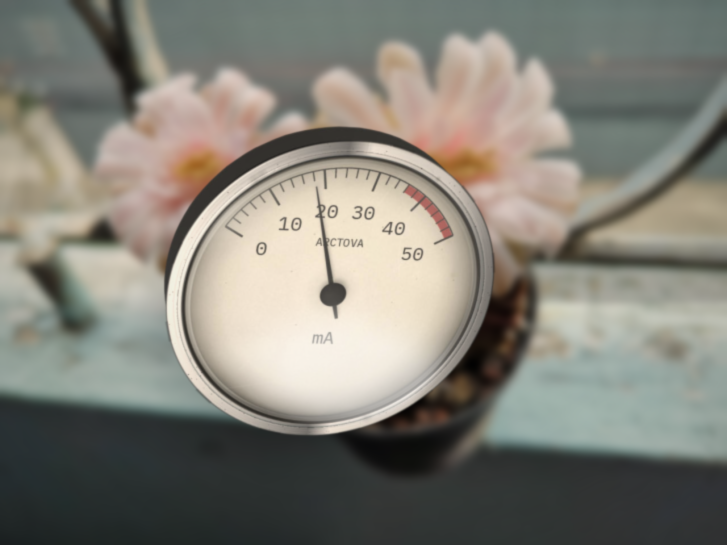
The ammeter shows 18 mA
